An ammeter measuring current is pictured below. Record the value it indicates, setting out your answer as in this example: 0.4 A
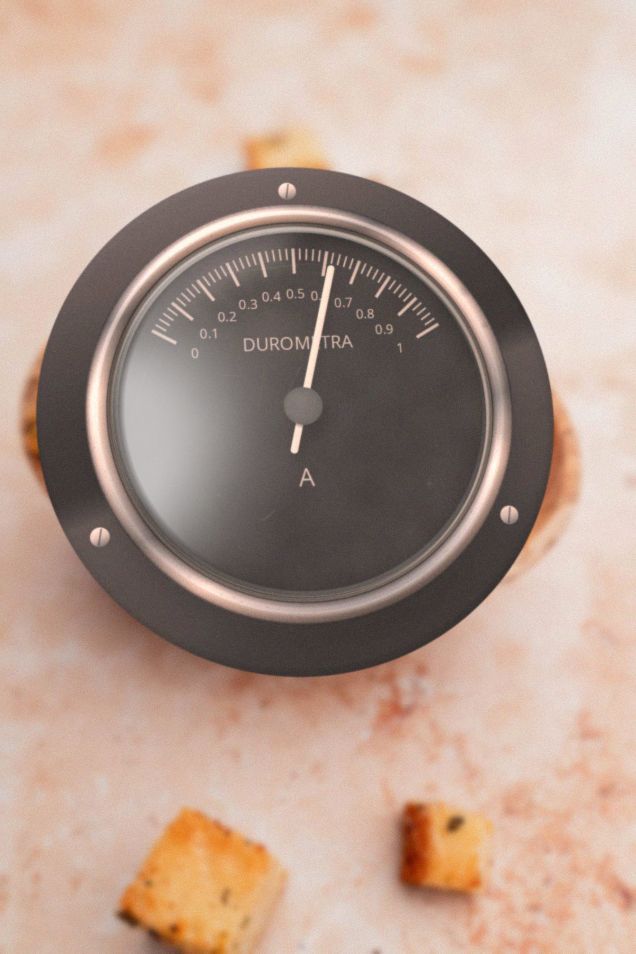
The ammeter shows 0.62 A
